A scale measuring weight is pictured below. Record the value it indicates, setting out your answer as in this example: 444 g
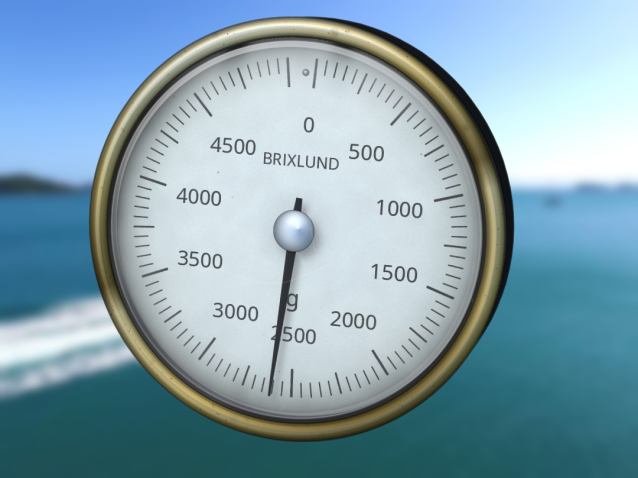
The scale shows 2600 g
